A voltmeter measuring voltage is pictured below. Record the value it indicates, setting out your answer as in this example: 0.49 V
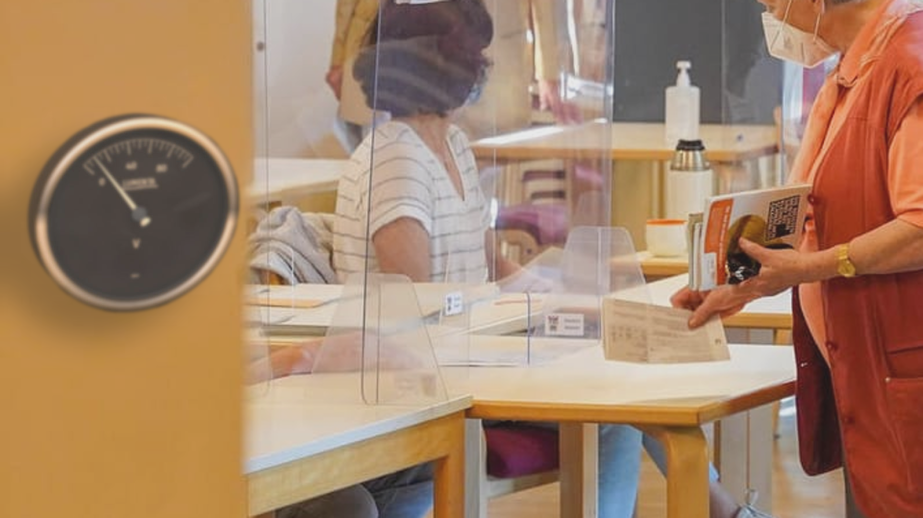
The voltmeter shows 10 V
